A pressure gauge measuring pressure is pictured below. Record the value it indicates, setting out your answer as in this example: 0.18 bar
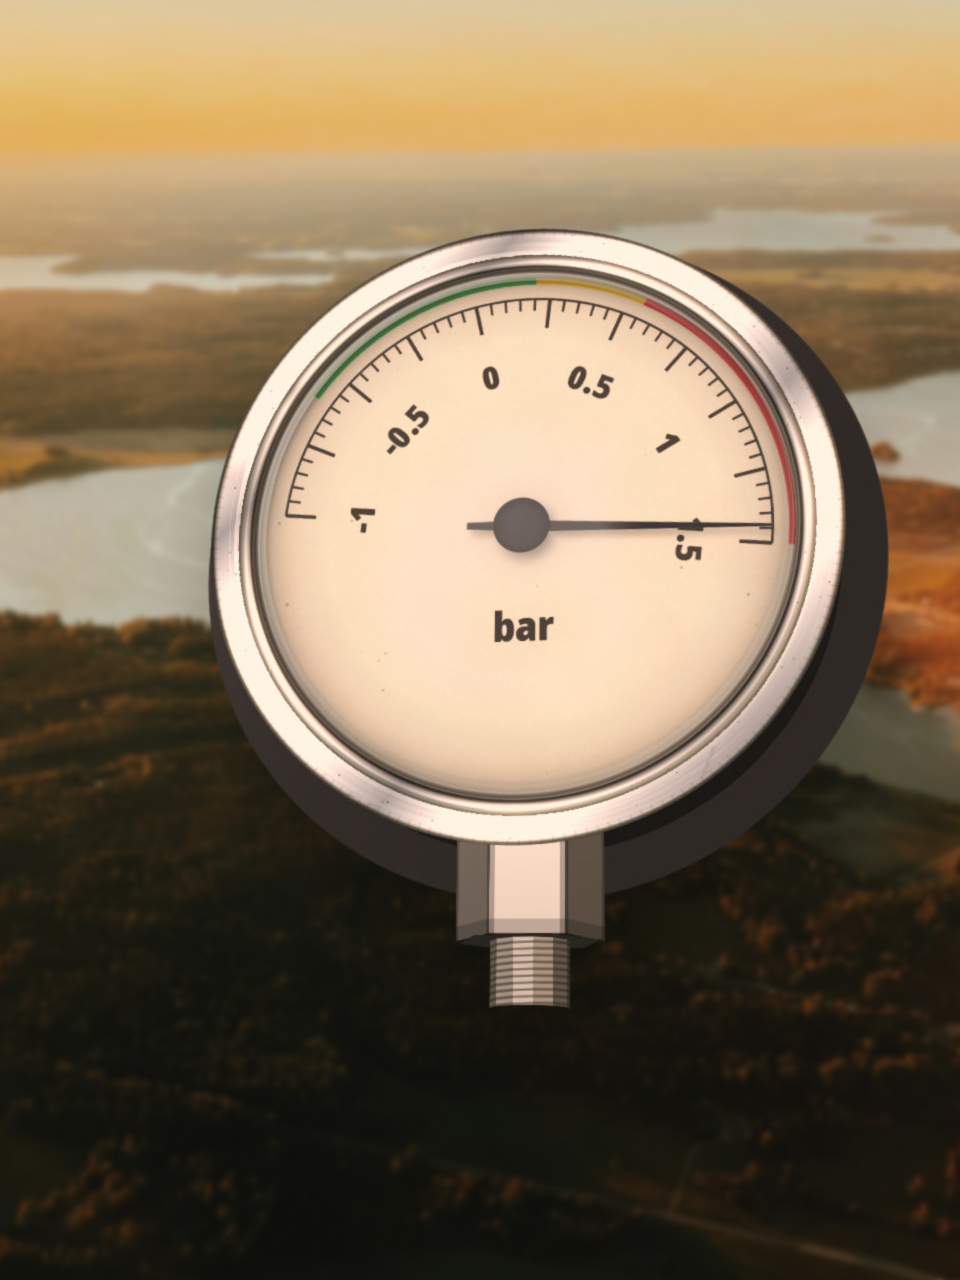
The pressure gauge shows 1.45 bar
